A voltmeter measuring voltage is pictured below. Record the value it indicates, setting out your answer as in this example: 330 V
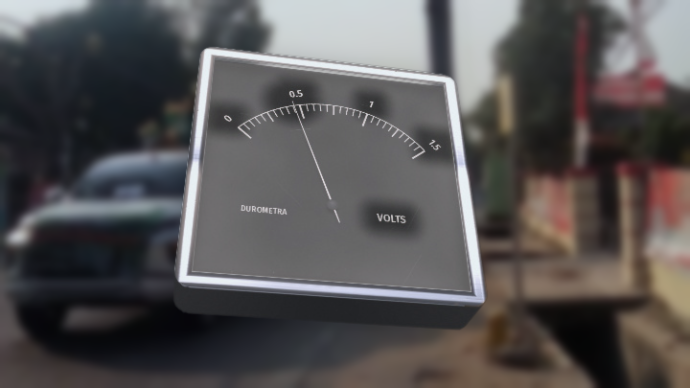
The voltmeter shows 0.45 V
